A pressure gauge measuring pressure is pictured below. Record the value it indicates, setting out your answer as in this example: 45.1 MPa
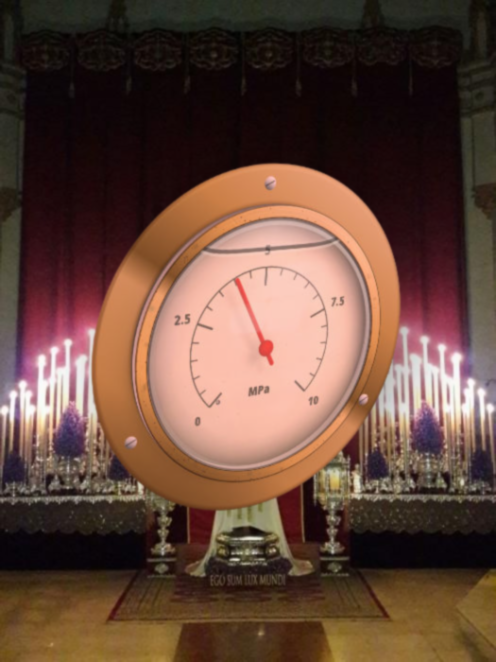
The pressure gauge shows 4 MPa
